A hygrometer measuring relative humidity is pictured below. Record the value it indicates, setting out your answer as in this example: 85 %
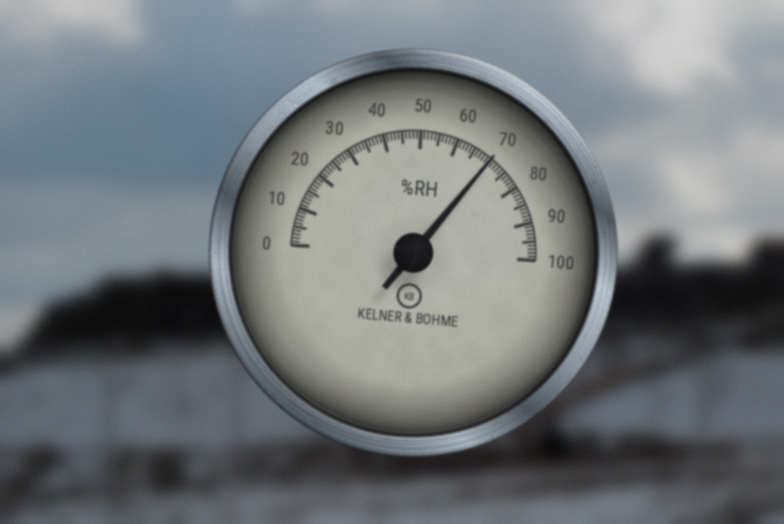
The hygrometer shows 70 %
